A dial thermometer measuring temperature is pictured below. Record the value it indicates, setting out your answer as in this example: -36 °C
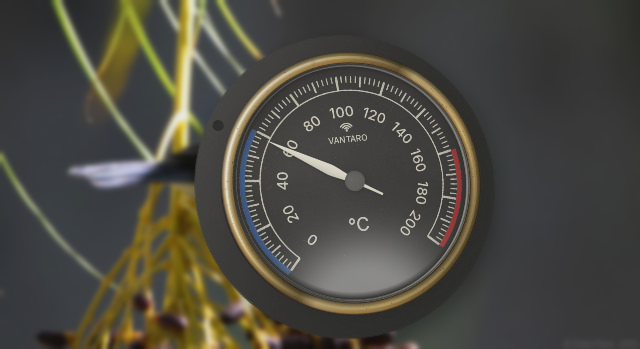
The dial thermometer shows 58 °C
